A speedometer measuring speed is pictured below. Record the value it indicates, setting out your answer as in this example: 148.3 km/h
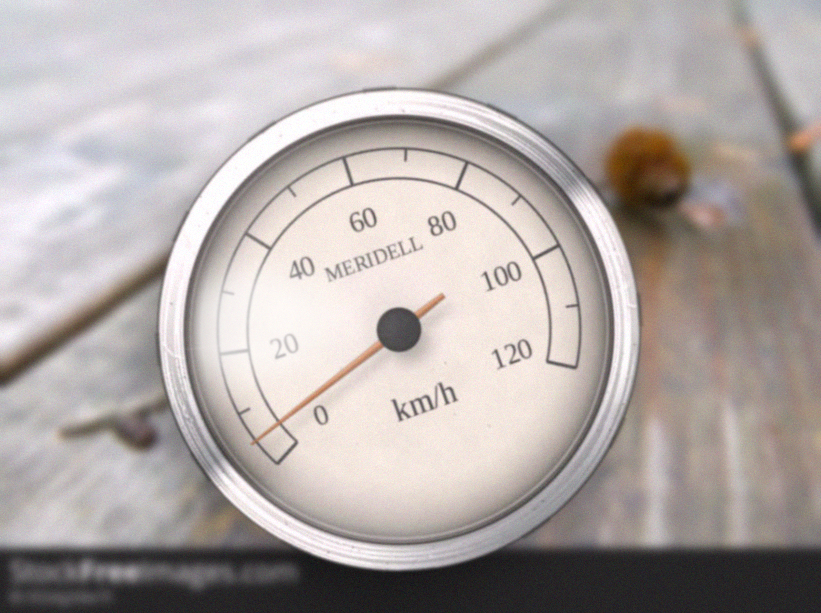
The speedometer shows 5 km/h
